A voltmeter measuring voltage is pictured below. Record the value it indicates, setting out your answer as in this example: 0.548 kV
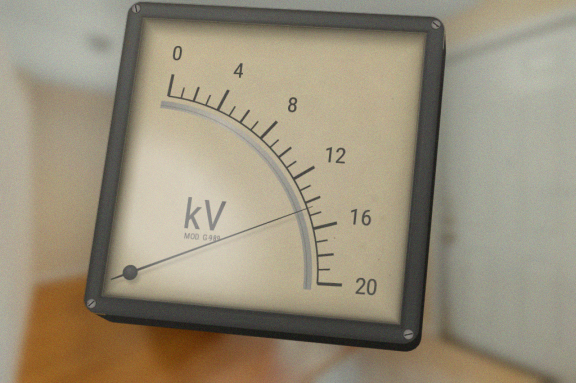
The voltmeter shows 14.5 kV
